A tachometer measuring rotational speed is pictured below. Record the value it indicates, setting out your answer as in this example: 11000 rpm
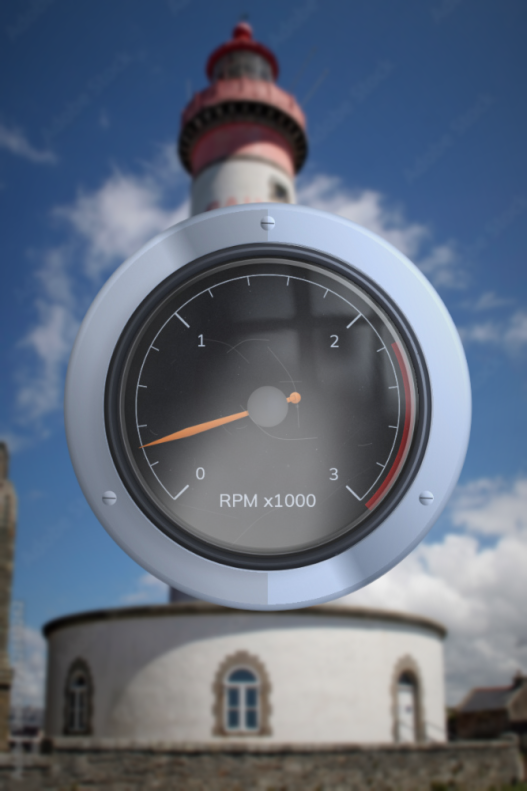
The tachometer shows 300 rpm
